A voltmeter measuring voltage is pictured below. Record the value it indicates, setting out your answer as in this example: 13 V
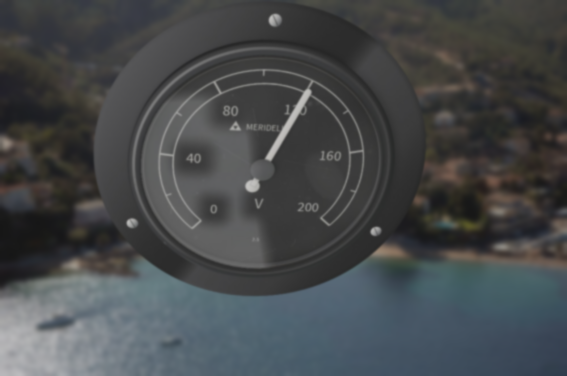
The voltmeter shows 120 V
